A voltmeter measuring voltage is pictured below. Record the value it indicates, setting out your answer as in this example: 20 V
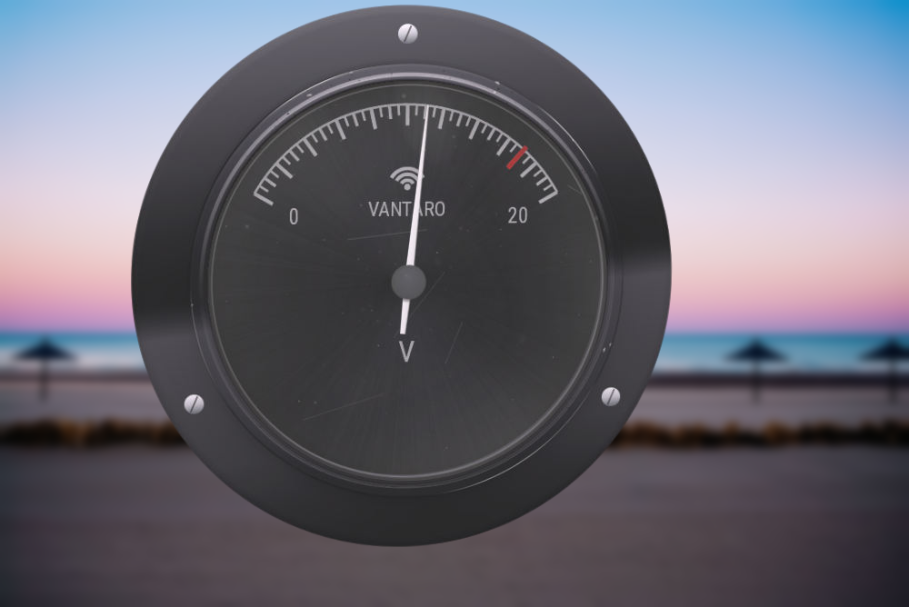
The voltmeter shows 11 V
